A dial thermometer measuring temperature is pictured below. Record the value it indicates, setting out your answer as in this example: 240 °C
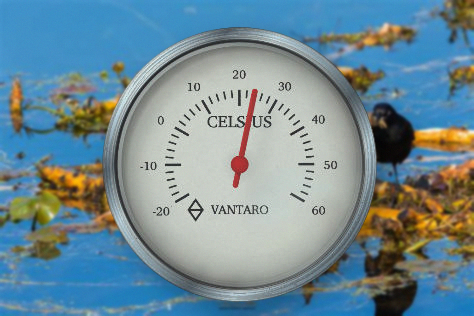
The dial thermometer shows 24 °C
